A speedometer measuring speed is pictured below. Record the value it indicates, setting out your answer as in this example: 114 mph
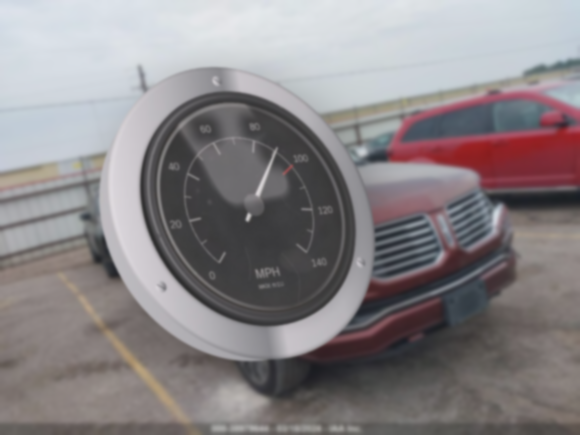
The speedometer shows 90 mph
